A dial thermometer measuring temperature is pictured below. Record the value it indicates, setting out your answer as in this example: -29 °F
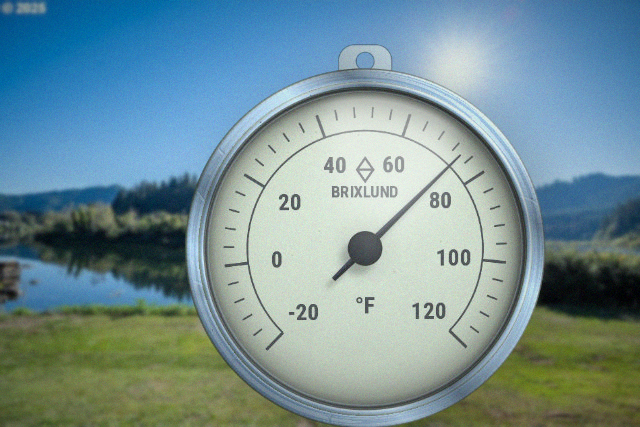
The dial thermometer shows 74 °F
